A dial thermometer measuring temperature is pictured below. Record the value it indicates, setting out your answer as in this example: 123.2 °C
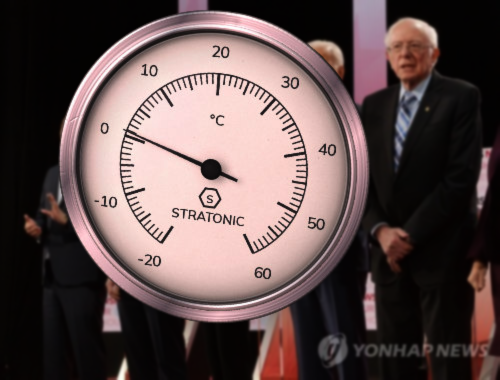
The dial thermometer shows 1 °C
